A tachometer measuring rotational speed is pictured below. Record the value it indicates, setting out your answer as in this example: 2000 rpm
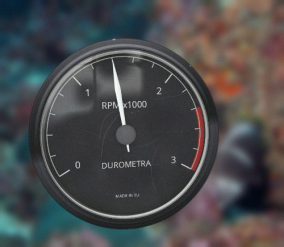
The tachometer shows 1400 rpm
